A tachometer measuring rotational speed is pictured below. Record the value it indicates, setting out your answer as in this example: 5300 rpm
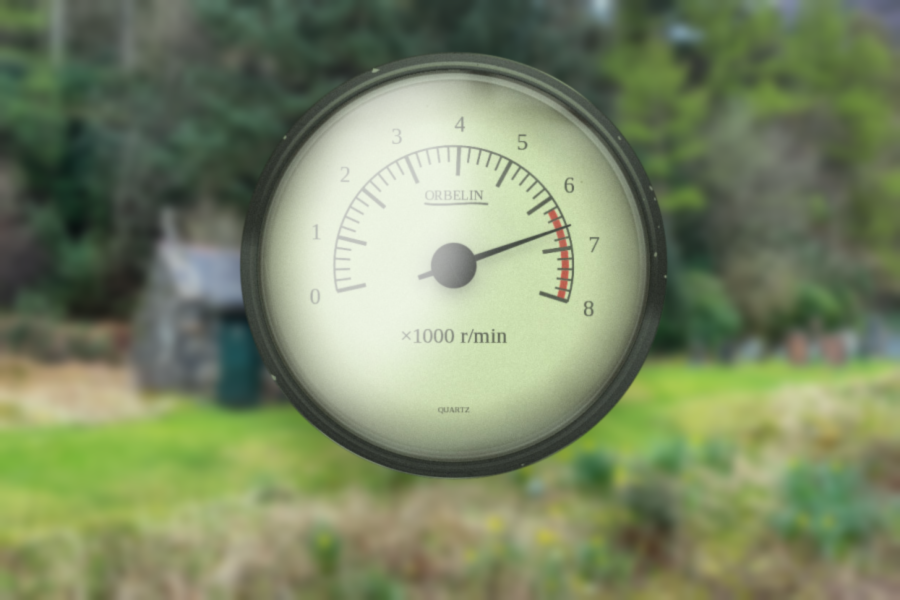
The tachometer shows 6600 rpm
